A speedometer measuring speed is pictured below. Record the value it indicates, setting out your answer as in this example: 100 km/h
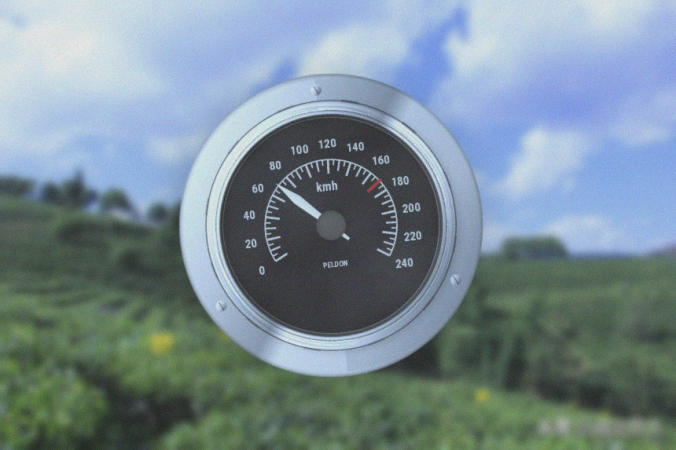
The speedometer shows 70 km/h
